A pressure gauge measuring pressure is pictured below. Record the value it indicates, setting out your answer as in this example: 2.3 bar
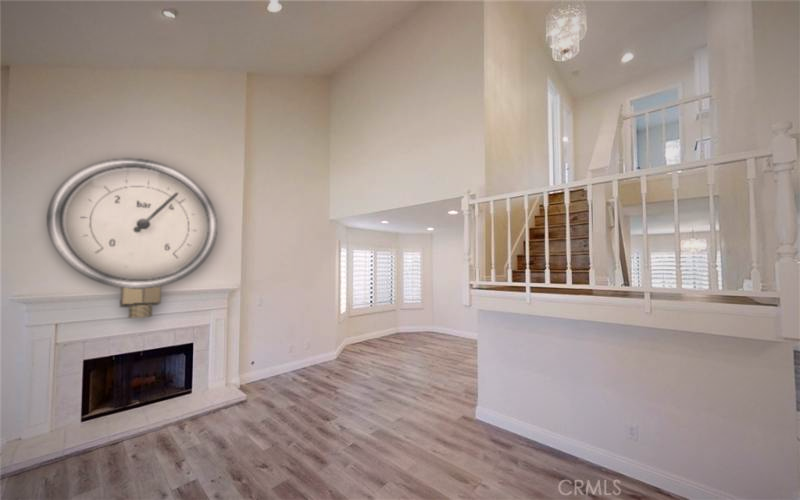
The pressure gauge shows 3.75 bar
